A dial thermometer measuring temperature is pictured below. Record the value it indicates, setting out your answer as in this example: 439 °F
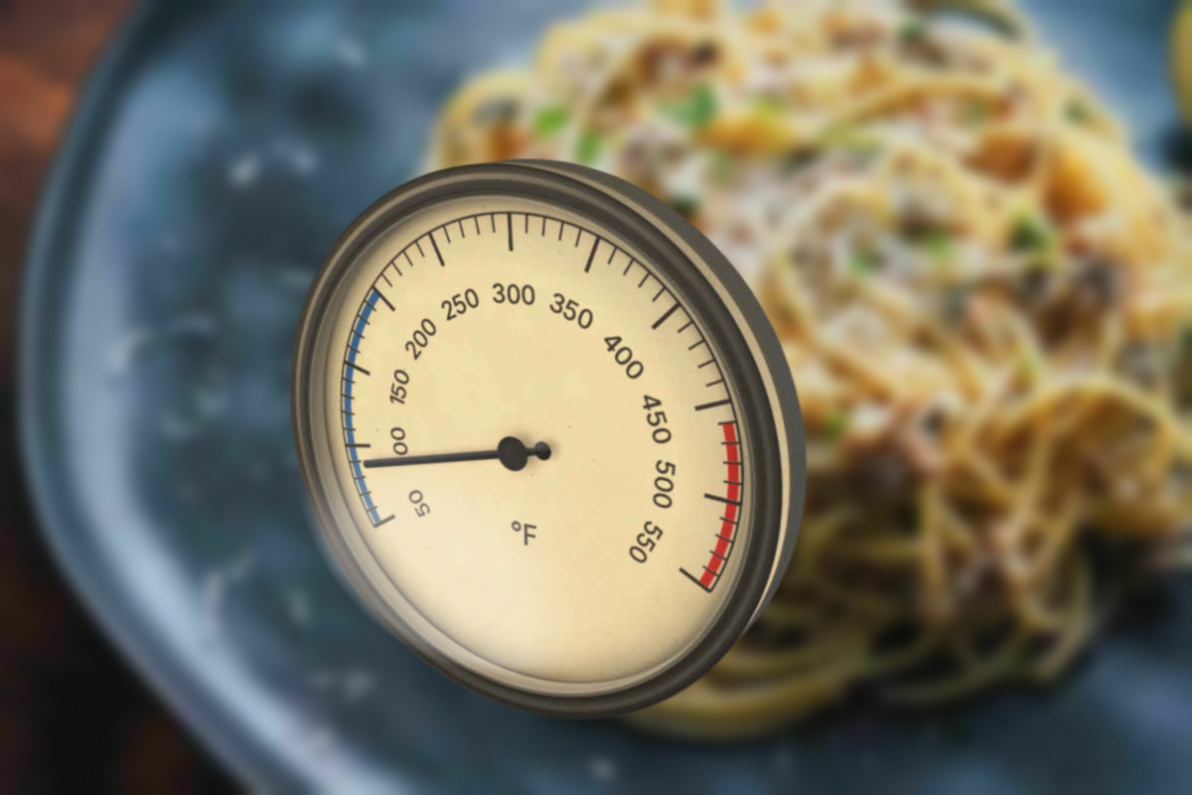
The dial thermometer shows 90 °F
